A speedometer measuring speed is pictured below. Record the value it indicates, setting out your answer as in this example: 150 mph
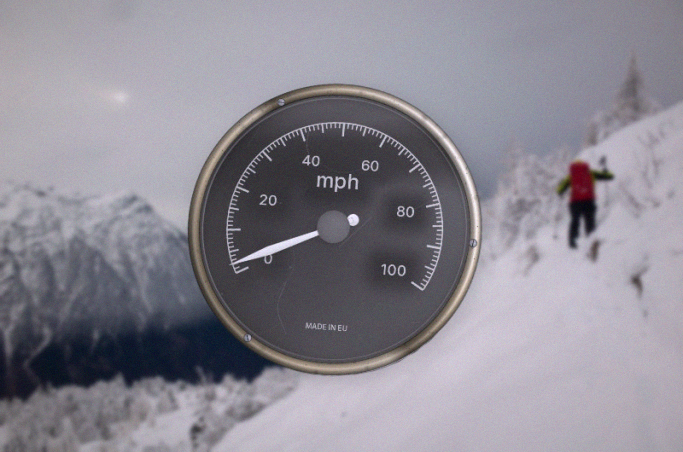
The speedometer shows 2 mph
